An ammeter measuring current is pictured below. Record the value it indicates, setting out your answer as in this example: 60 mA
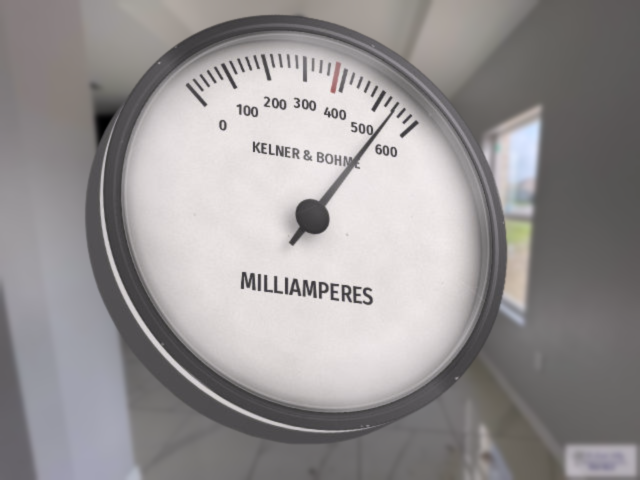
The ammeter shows 540 mA
